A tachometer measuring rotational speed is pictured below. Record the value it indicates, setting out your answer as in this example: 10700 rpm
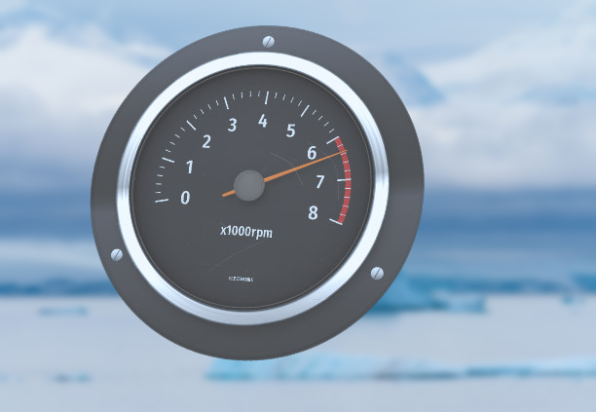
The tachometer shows 6400 rpm
